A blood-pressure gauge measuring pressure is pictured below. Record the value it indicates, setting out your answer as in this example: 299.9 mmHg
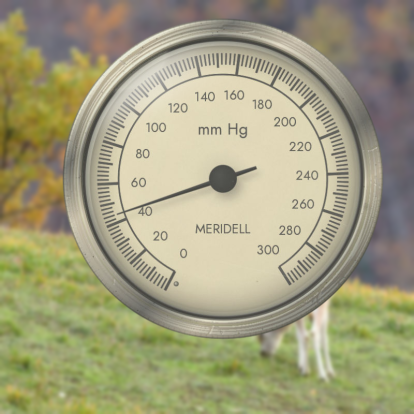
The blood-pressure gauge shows 44 mmHg
